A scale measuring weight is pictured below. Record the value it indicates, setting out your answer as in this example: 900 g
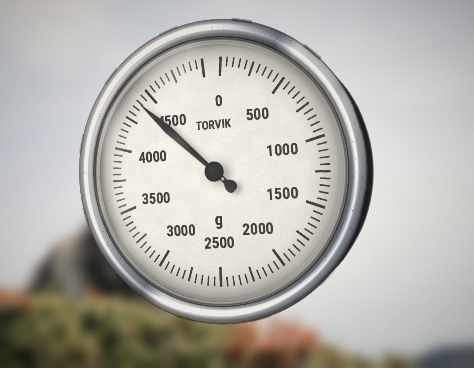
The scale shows 4400 g
